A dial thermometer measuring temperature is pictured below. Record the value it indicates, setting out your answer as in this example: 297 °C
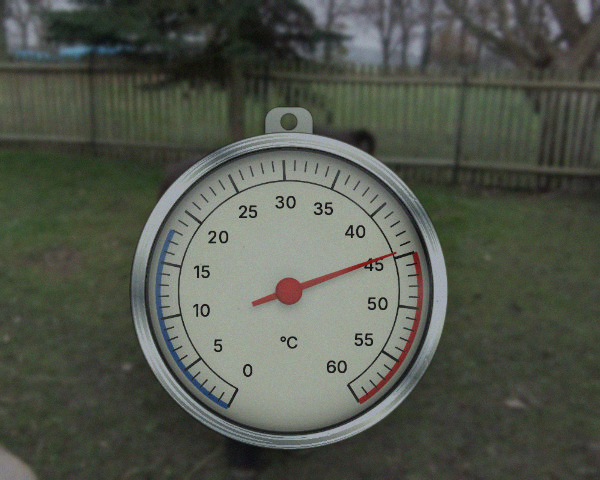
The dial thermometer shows 44.5 °C
